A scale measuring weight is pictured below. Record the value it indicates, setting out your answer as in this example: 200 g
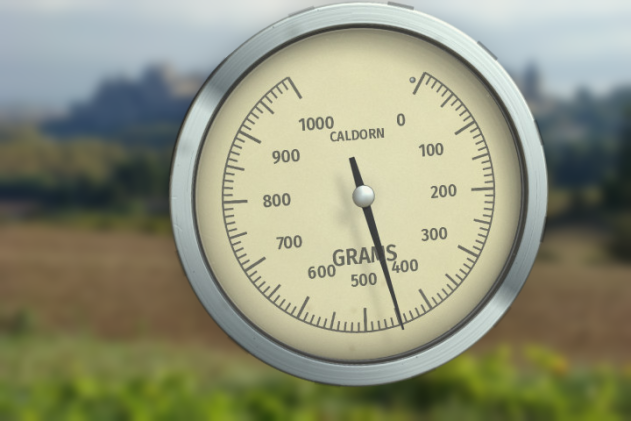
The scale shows 450 g
